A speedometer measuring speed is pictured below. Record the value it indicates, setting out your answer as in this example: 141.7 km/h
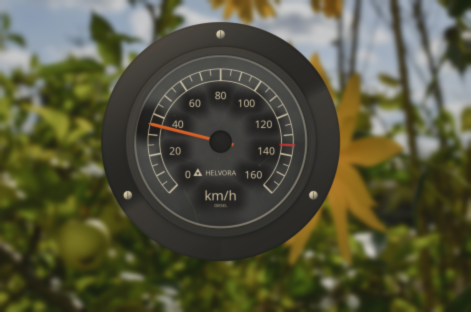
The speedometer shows 35 km/h
